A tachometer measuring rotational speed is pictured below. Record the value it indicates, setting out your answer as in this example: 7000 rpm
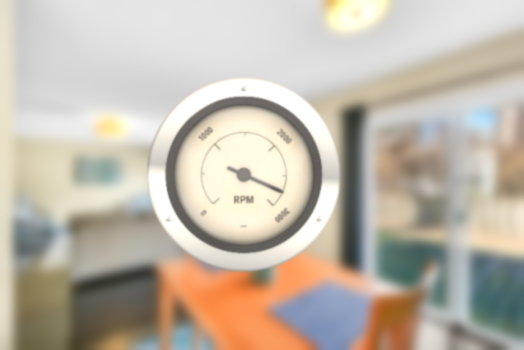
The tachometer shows 2750 rpm
